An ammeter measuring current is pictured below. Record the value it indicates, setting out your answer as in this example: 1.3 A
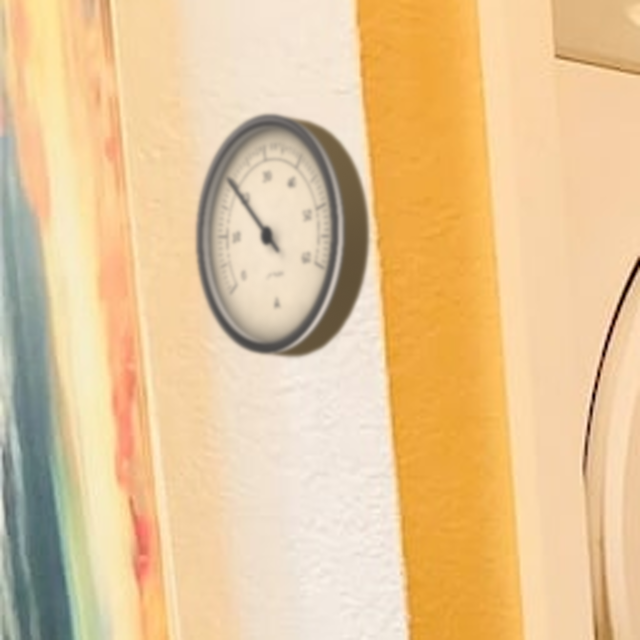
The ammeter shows 20 A
